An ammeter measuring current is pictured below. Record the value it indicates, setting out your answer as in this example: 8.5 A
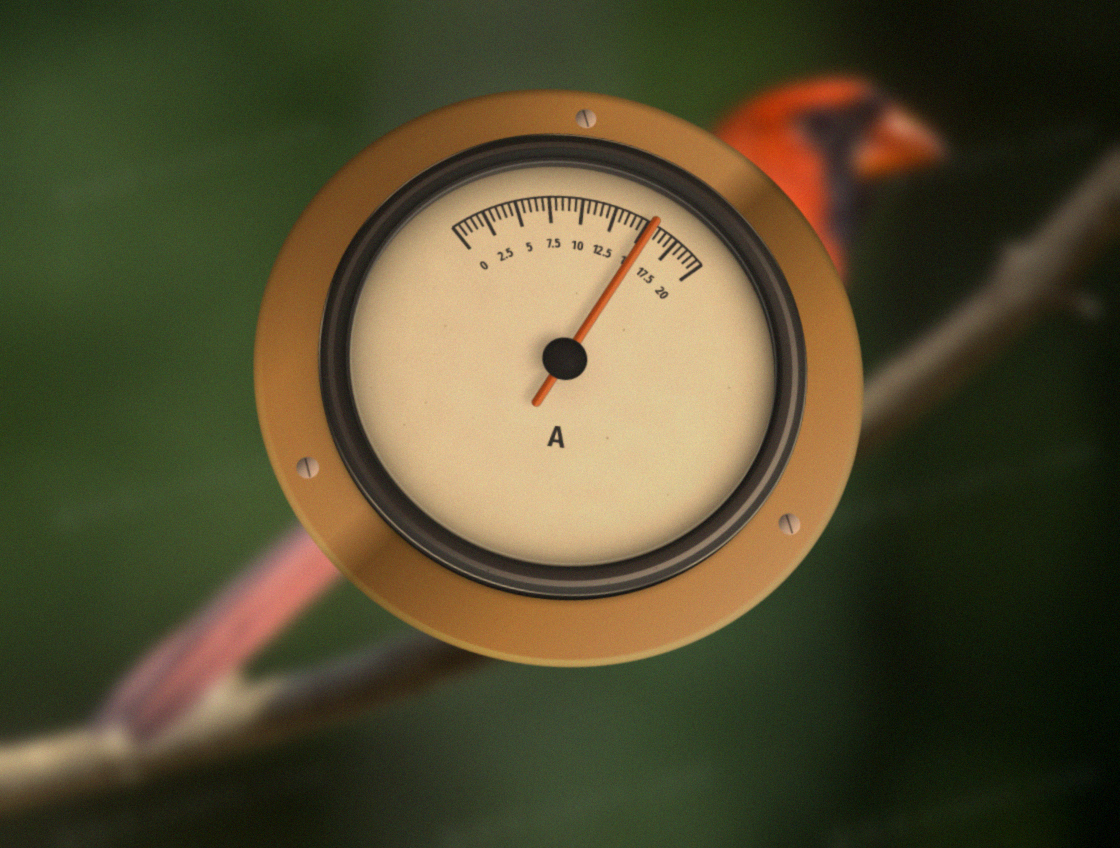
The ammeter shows 15.5 A
